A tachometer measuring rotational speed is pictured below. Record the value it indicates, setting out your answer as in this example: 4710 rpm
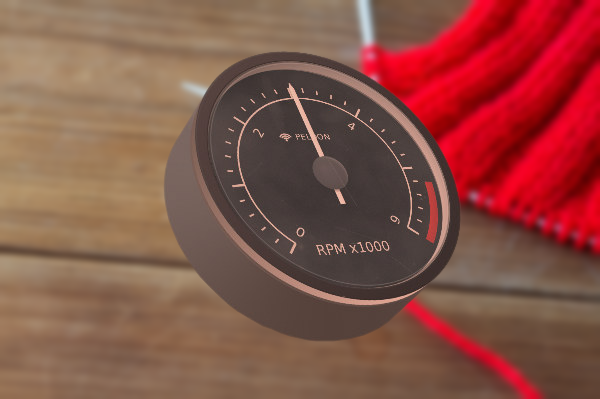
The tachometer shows 3000 rpm
